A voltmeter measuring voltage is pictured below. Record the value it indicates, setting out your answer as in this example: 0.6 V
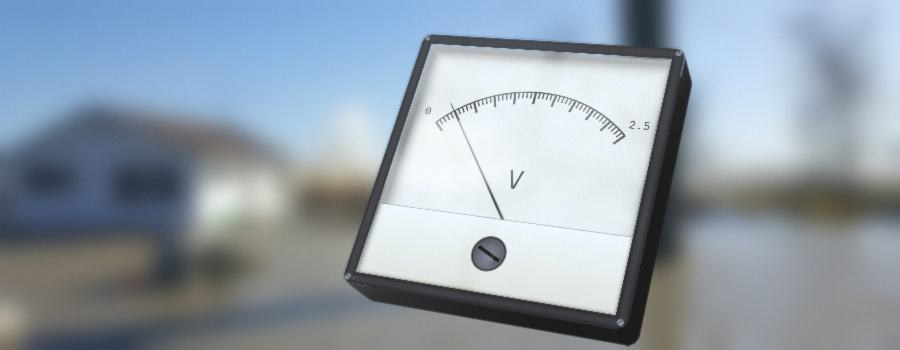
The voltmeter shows 0.25 V
